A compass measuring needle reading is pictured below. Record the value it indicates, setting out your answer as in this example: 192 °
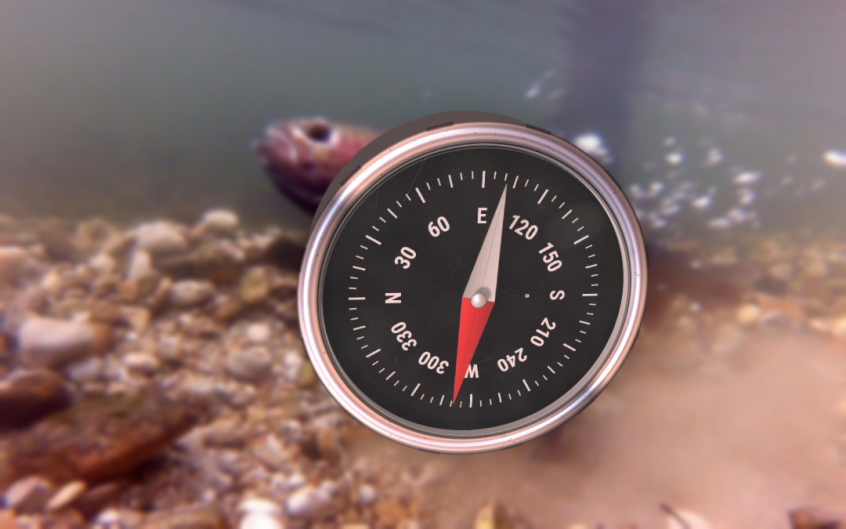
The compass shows 280 °
